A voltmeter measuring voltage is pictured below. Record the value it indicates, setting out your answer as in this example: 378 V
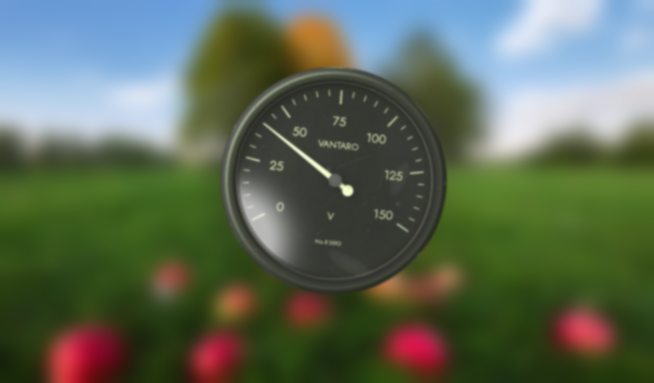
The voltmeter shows 40 V
